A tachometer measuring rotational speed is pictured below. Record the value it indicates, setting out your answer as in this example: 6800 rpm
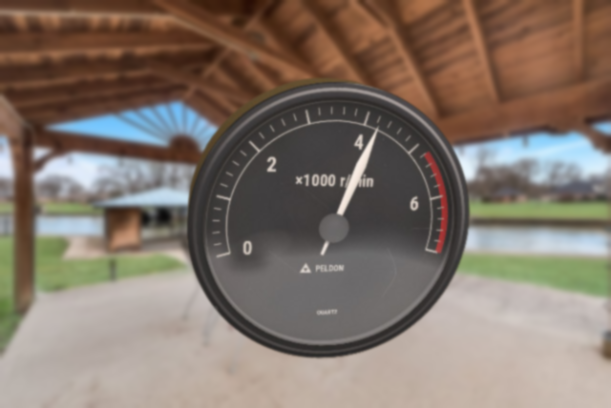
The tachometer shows 4200 rpm
